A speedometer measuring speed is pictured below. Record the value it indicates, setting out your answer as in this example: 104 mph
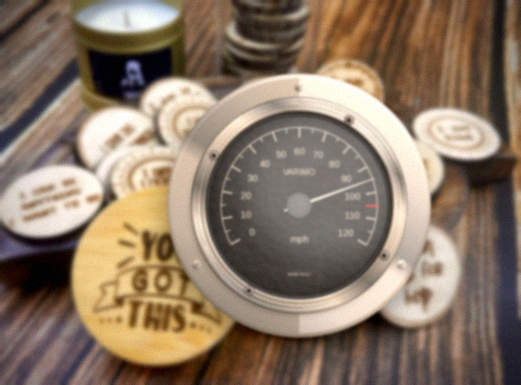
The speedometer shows 95 mph
